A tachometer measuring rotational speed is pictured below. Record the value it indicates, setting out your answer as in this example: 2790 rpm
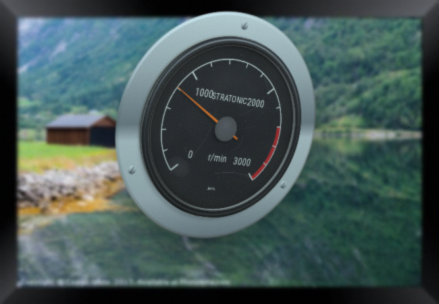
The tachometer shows 800 rpm
